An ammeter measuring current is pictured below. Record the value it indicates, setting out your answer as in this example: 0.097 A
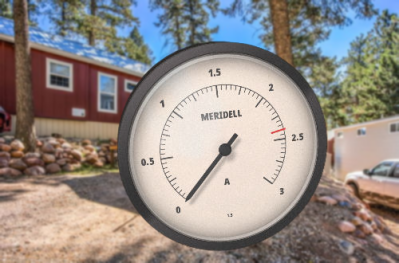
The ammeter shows 0 A
